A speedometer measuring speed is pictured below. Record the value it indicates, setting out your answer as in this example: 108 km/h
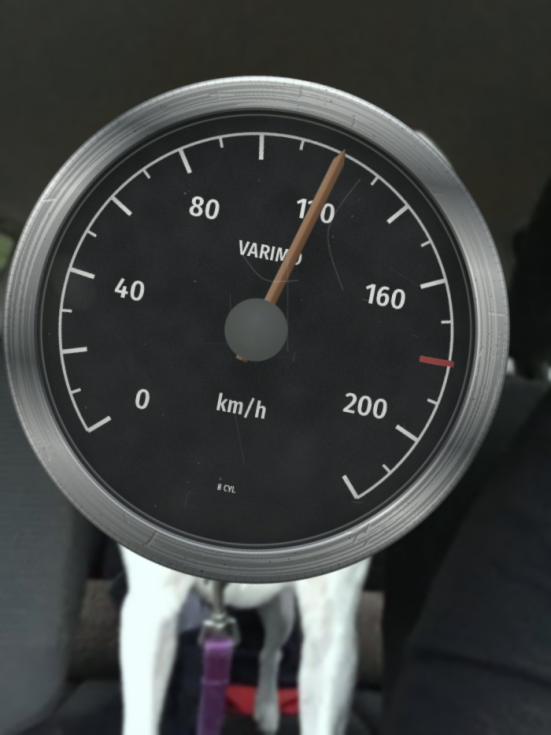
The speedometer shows 120 km/h
